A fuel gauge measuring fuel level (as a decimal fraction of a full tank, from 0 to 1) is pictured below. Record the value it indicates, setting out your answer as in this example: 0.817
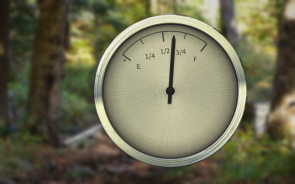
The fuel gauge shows 0.625
